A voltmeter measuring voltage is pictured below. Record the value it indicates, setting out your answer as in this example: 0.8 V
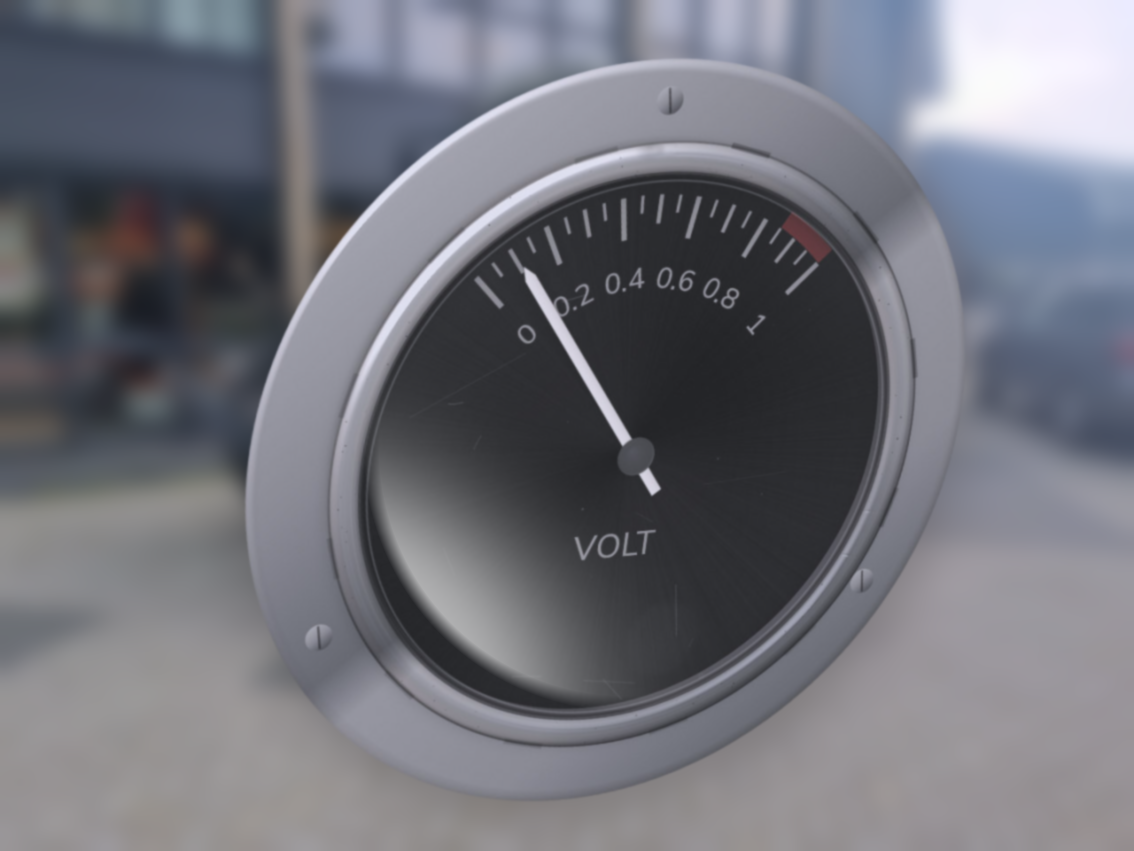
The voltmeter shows 0.1 V
